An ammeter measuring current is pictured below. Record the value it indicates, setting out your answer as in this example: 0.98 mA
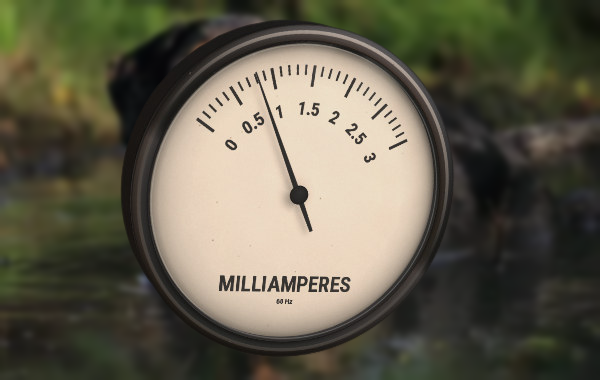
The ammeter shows 0.8 mA
